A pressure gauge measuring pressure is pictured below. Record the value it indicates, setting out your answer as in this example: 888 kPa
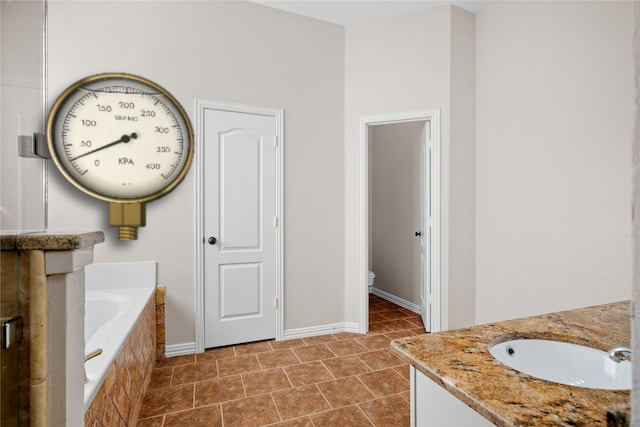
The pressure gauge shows 25 kPa
